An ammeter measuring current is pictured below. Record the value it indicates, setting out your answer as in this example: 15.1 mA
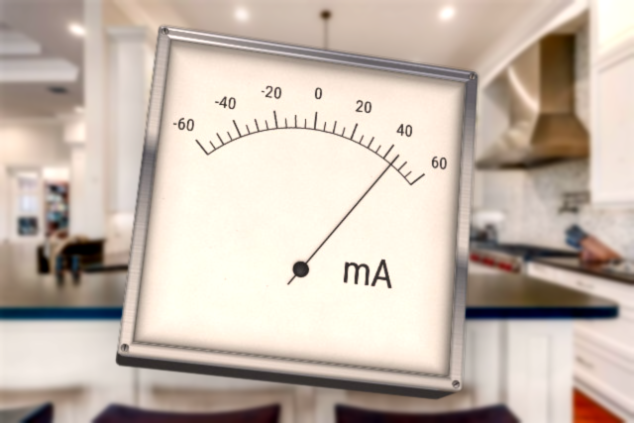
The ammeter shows 45 mA
